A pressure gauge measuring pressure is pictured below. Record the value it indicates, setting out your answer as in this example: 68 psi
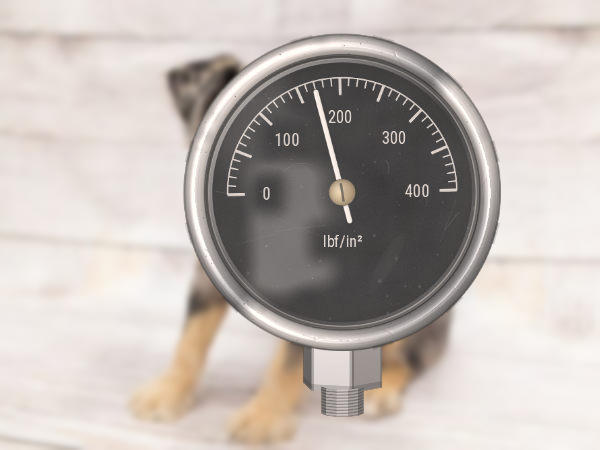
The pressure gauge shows 170 psi
